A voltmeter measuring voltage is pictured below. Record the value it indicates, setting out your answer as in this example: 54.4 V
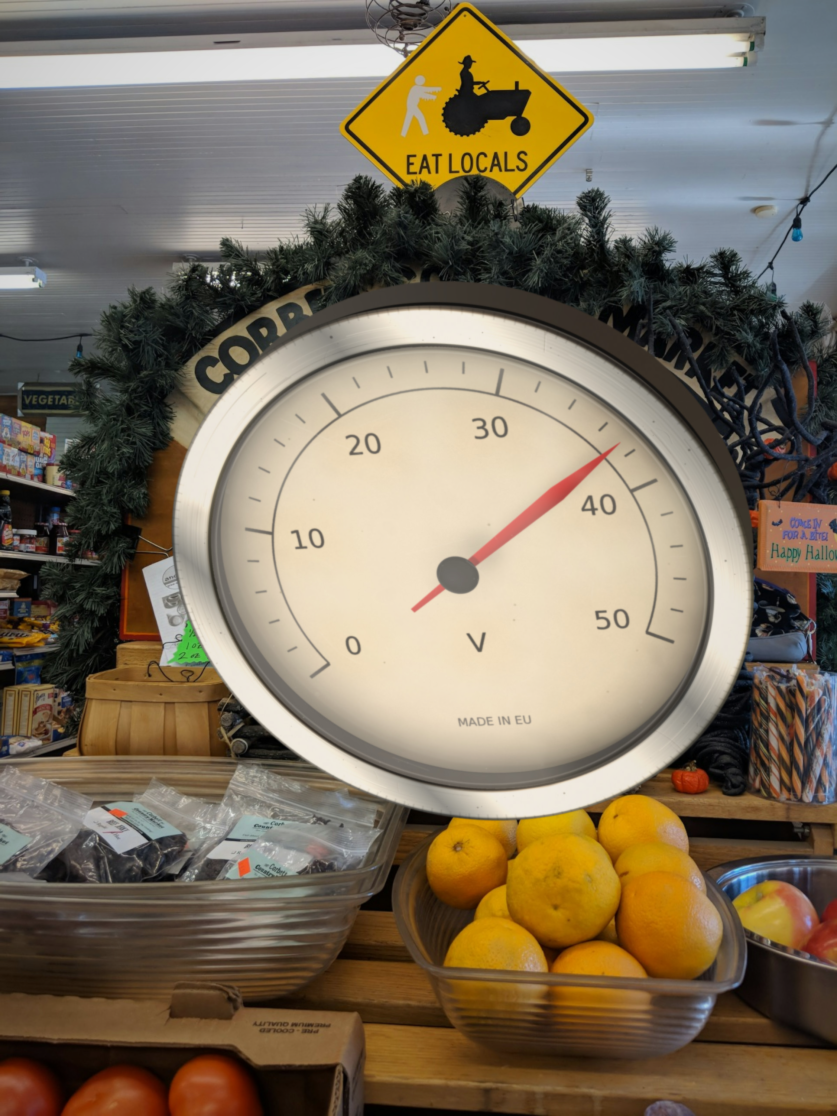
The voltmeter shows 37 V
